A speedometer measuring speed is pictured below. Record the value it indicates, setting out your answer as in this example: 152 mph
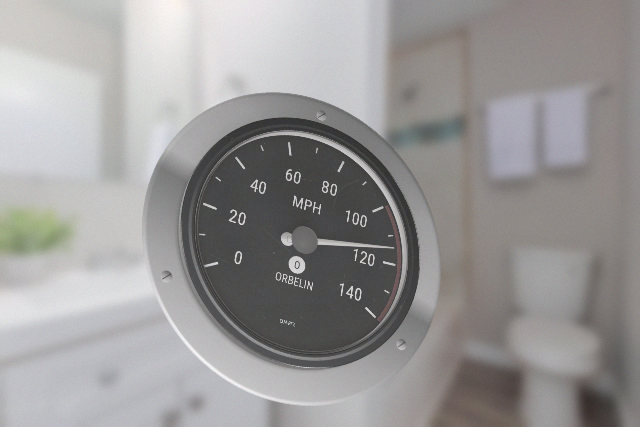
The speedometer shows 115 mph
